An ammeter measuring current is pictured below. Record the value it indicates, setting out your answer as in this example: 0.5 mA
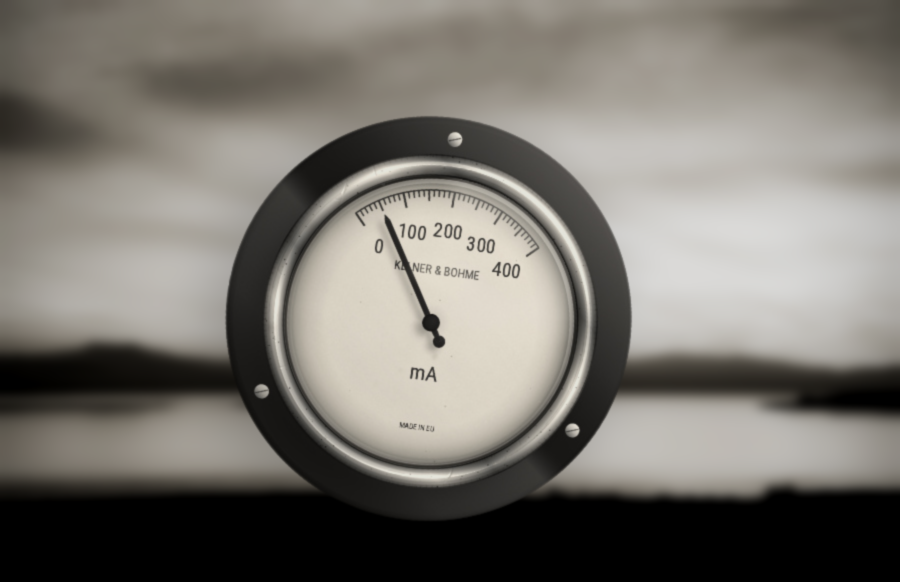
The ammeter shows 50 mA
